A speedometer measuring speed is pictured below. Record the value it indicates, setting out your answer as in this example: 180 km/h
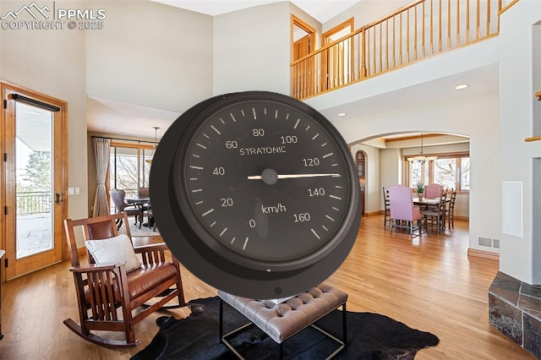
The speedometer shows 130 km/h
